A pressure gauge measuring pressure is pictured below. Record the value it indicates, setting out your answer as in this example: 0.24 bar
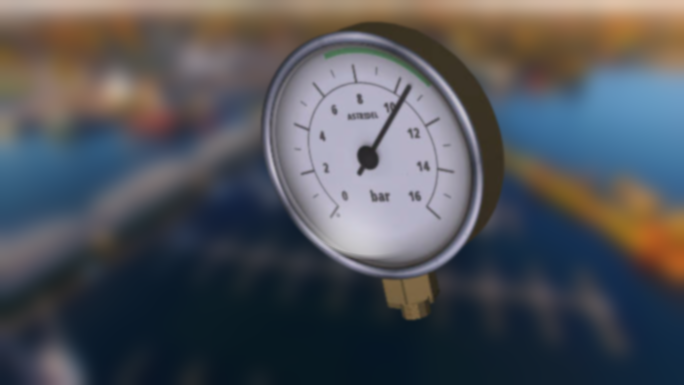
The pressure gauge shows 10.5 bar
